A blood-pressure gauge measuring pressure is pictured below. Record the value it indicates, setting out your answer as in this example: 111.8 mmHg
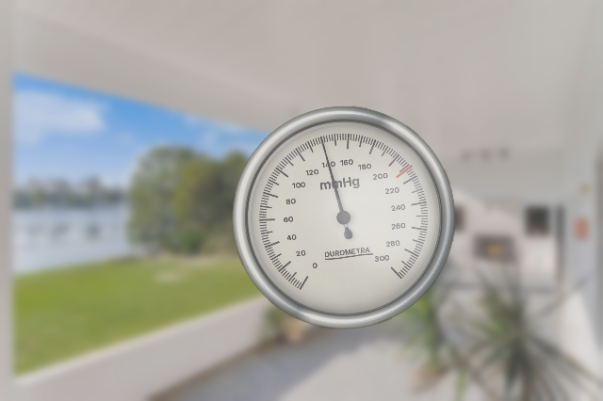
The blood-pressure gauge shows 140 mmHg
